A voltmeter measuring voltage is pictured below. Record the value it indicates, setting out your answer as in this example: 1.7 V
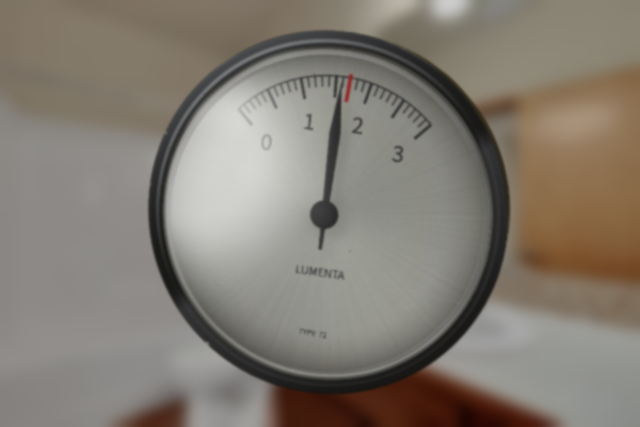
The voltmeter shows 1.6 V
